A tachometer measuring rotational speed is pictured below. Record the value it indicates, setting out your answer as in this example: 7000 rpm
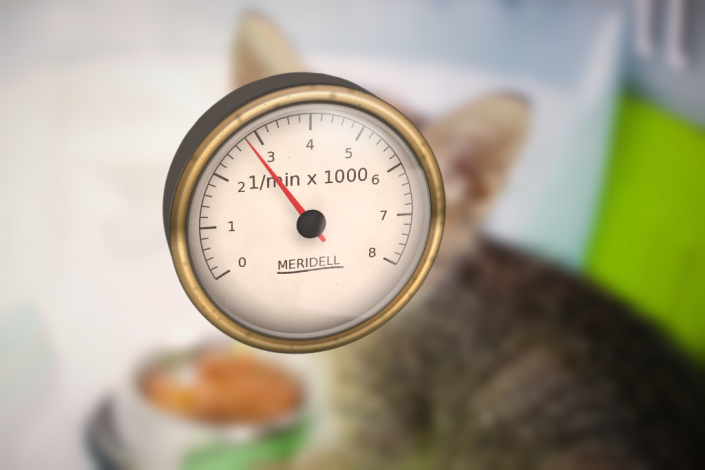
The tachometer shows 2800 rpm
